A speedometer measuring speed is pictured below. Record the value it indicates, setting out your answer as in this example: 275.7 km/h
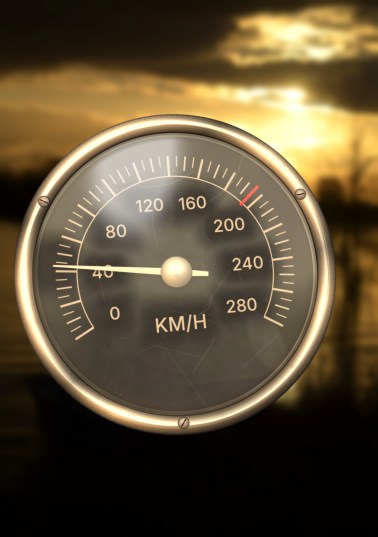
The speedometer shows 42.5 km/h
